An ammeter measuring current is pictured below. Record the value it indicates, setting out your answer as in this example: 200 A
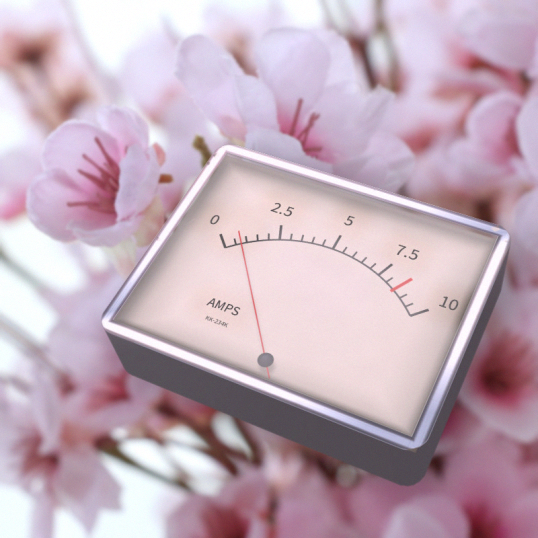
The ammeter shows 0.75 A
